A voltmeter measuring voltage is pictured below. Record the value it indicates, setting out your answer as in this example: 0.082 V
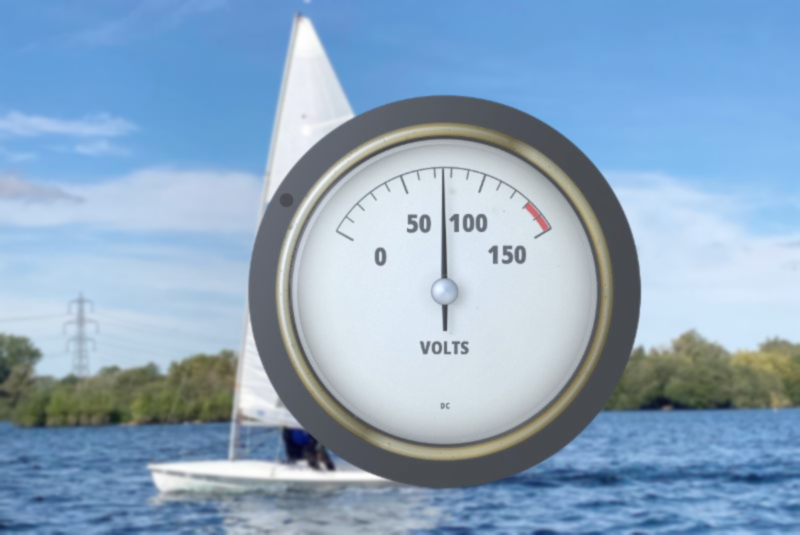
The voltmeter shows 75 V
